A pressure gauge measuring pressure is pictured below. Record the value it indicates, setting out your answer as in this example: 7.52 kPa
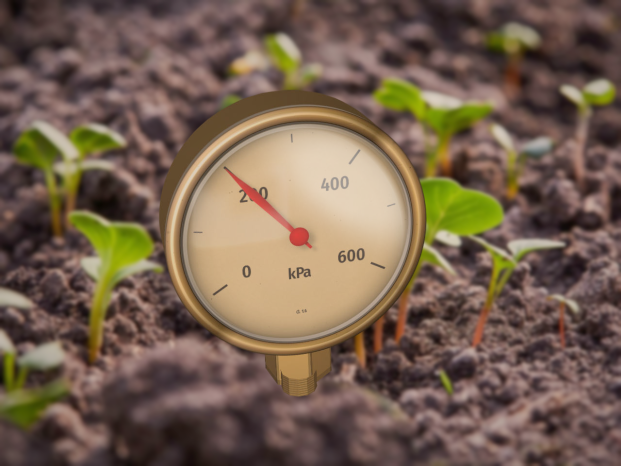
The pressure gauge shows 200 kPa
